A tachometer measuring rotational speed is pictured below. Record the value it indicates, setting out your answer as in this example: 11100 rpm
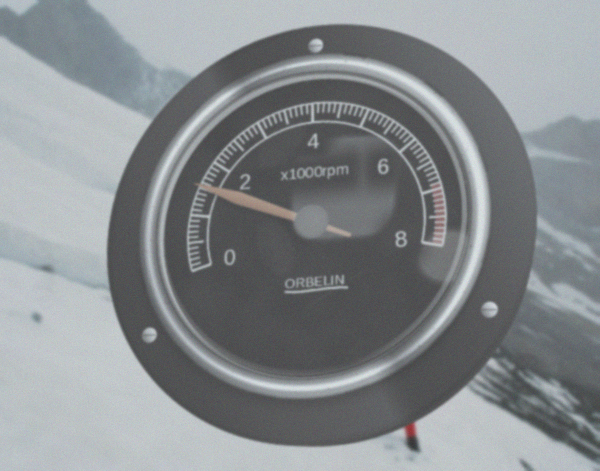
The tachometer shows 1500 rpm
